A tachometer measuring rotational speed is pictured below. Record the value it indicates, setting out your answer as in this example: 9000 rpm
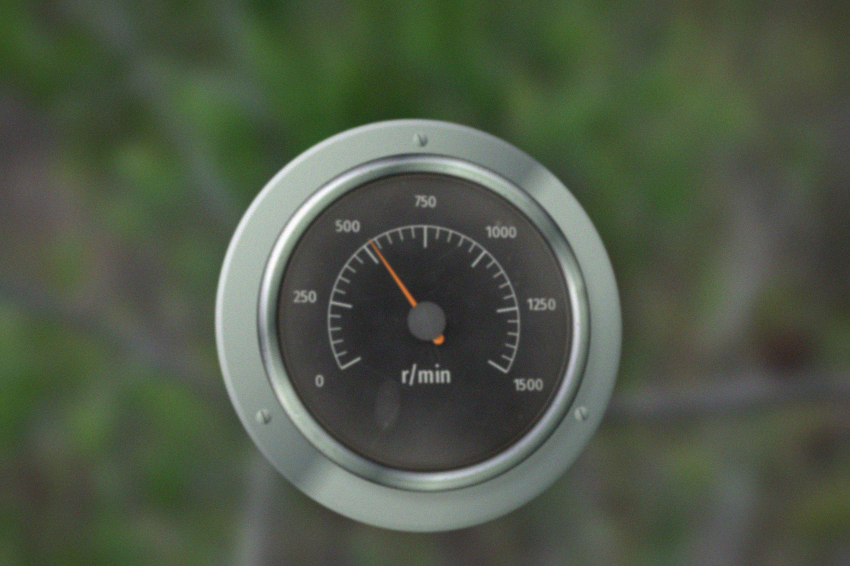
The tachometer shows 525 rpm
